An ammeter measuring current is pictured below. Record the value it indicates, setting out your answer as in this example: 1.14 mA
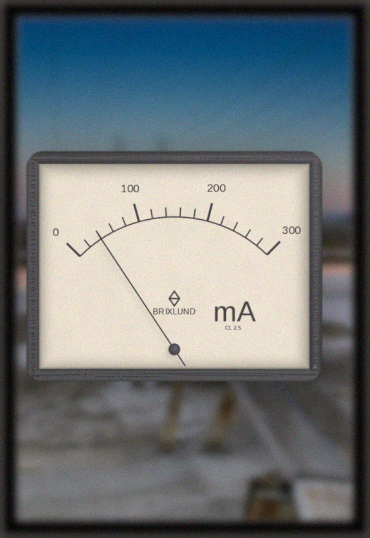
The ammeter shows 40 mA
